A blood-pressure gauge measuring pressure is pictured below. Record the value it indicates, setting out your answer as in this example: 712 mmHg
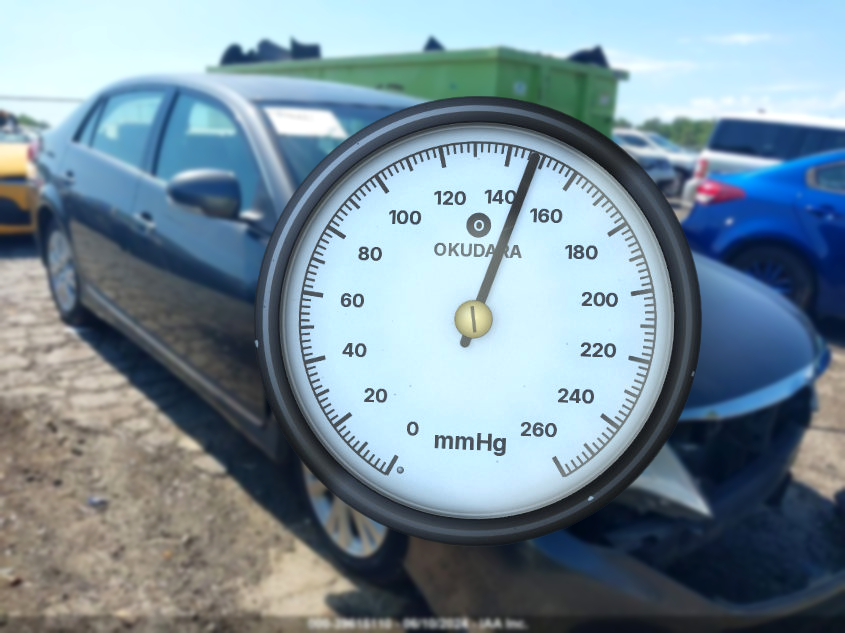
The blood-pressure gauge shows 148 mmHg
